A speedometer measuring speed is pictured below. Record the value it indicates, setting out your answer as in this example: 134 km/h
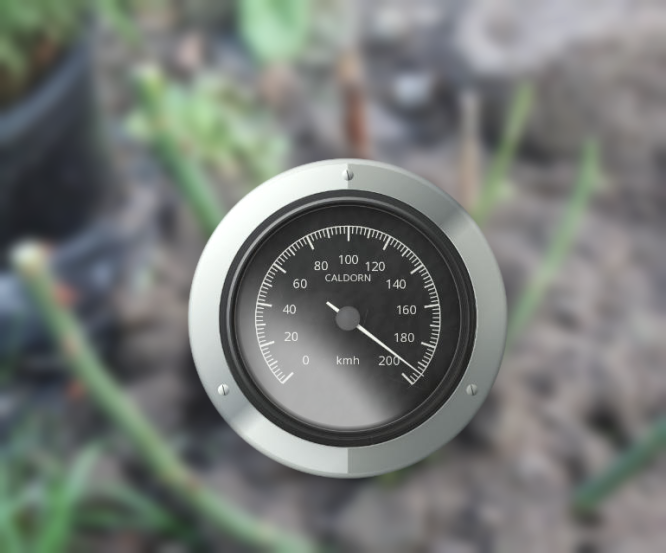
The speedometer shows 194 km/h
